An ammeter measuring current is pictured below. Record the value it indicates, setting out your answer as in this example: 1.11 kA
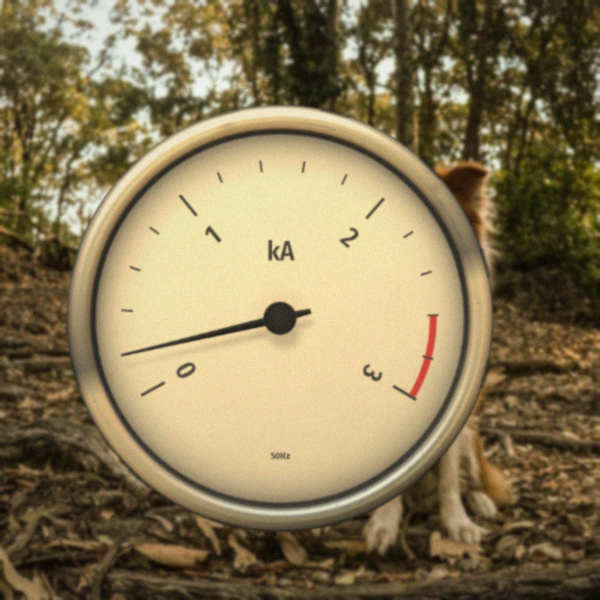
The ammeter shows 0.2 kA
